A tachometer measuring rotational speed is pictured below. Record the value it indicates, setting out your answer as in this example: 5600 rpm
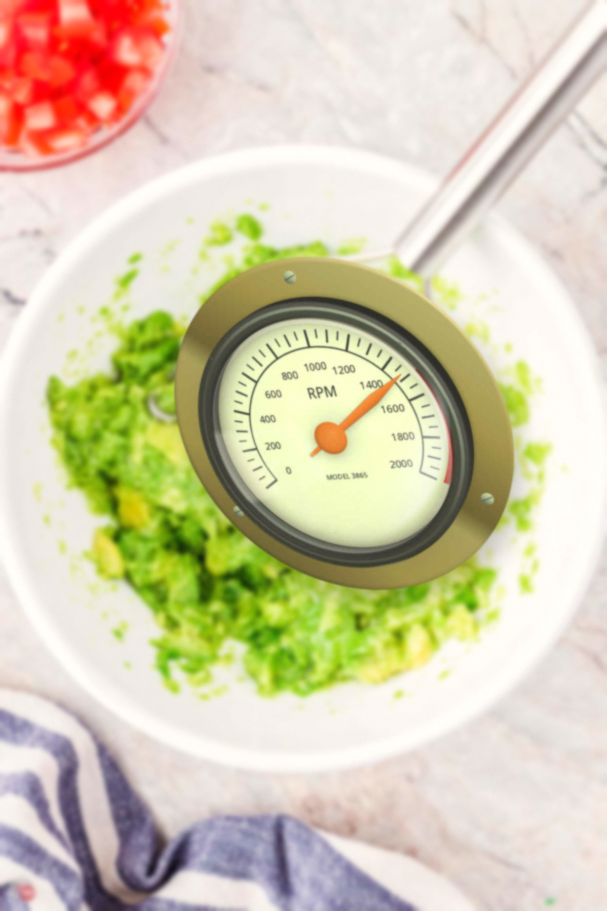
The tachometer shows 1475 rpm
